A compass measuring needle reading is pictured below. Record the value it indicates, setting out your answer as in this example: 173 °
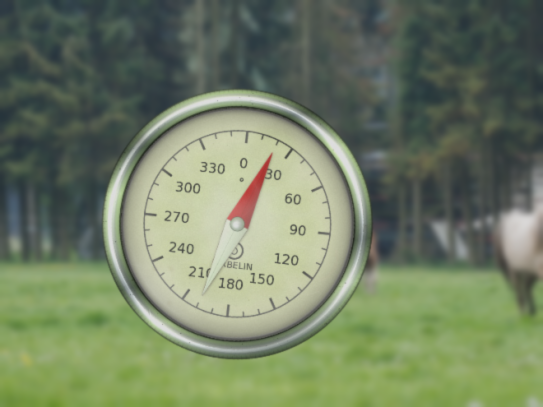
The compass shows 20 °
